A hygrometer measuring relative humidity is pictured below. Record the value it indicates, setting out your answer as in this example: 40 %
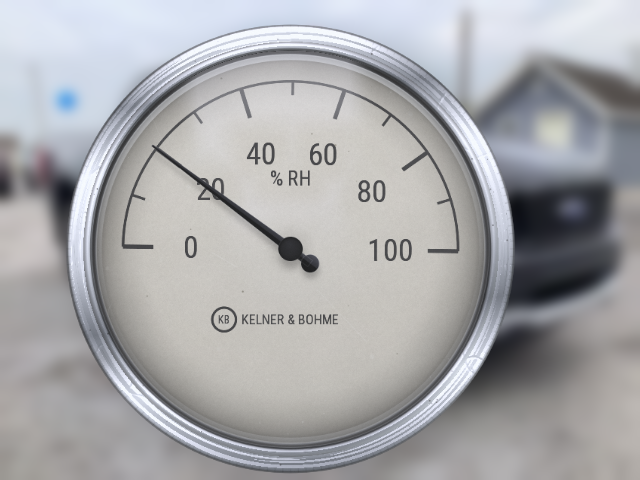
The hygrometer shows 20 %
